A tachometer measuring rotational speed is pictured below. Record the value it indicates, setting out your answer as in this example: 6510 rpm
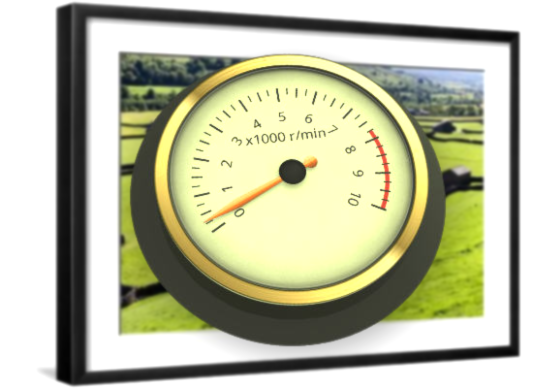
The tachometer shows 250 rpm
